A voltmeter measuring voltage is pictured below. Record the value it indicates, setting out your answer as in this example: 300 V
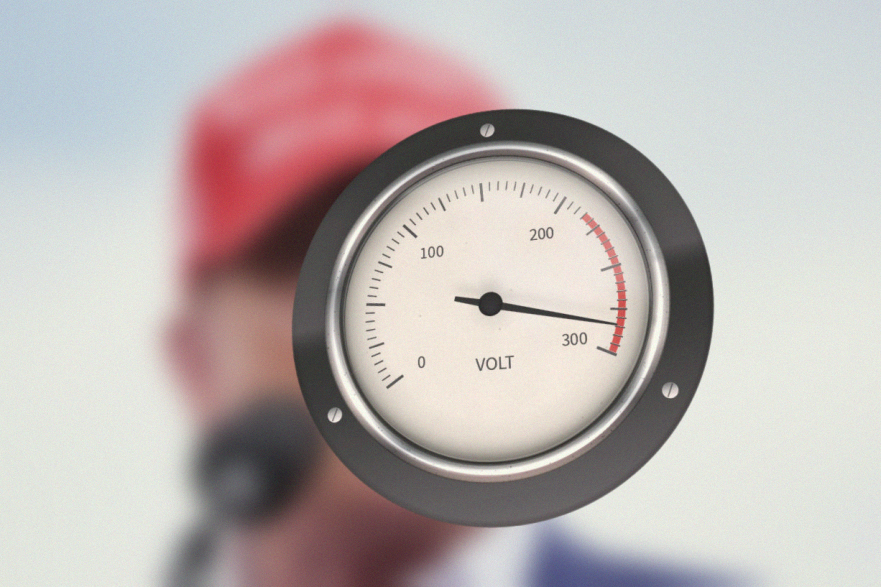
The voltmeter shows 285 V
